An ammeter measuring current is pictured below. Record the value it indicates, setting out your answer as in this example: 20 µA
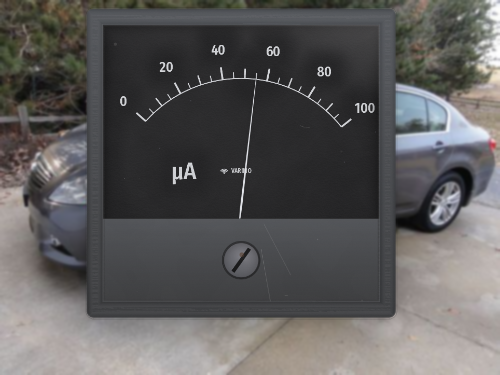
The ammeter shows 55 µA
